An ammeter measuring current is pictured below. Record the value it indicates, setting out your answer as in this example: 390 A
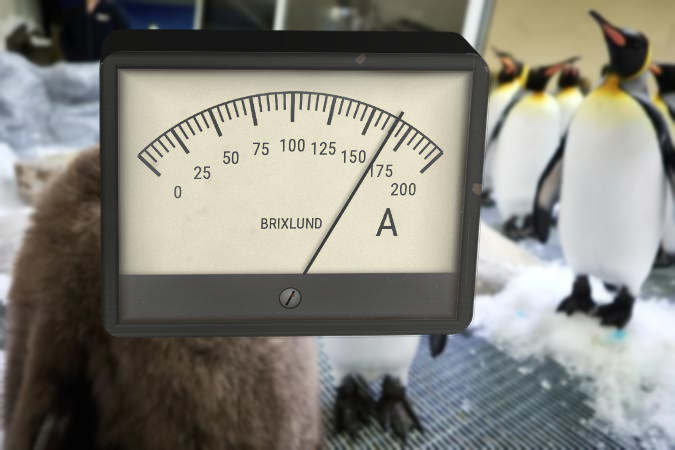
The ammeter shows 165 A
